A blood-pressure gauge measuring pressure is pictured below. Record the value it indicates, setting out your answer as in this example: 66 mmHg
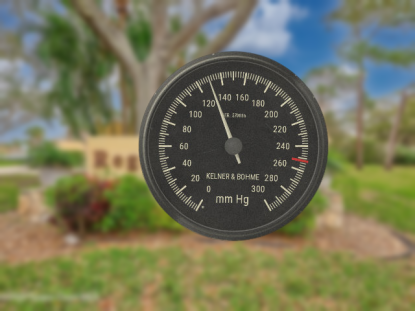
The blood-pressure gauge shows 130 mmHg
